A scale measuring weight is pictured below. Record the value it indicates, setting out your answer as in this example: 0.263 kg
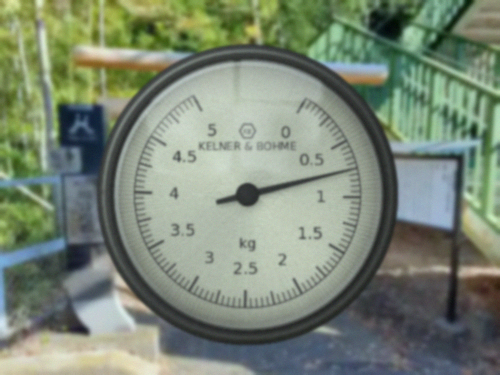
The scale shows 0.75 kg
